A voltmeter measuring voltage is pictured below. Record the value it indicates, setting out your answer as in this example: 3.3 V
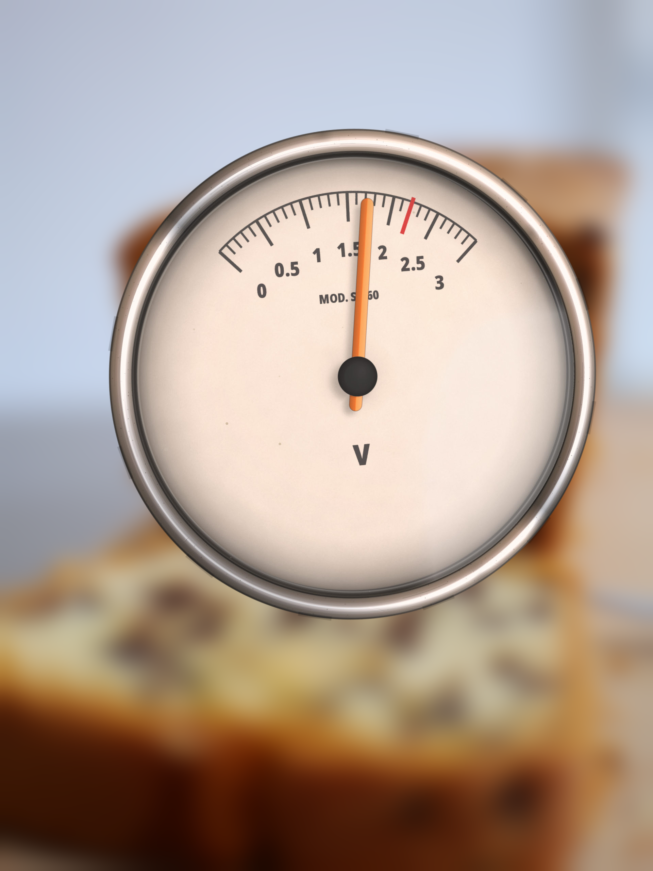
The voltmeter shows 1.7 V
